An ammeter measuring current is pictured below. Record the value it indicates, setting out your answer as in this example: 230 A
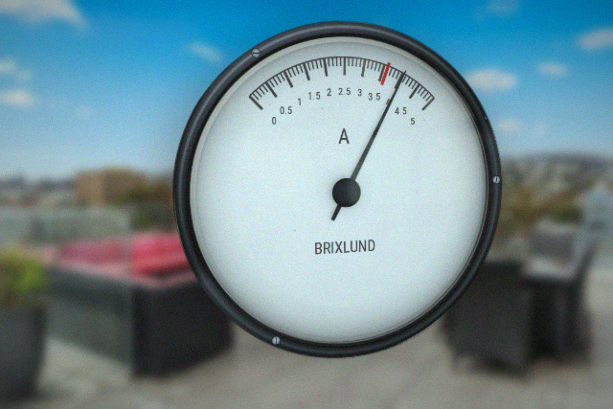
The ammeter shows 4 A
